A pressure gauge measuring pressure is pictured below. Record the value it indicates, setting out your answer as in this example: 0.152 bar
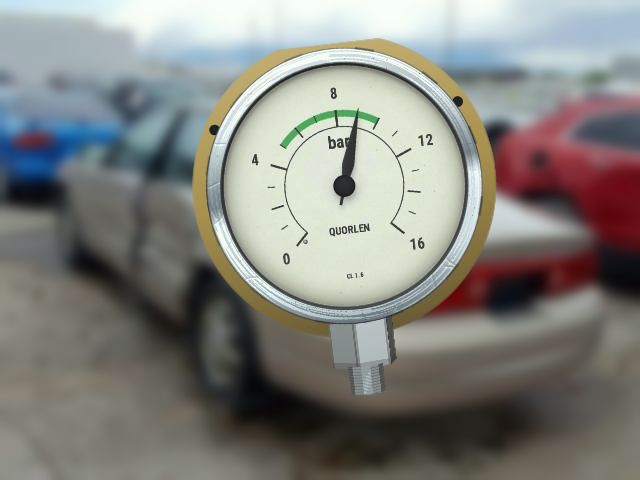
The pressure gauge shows 9 bar
